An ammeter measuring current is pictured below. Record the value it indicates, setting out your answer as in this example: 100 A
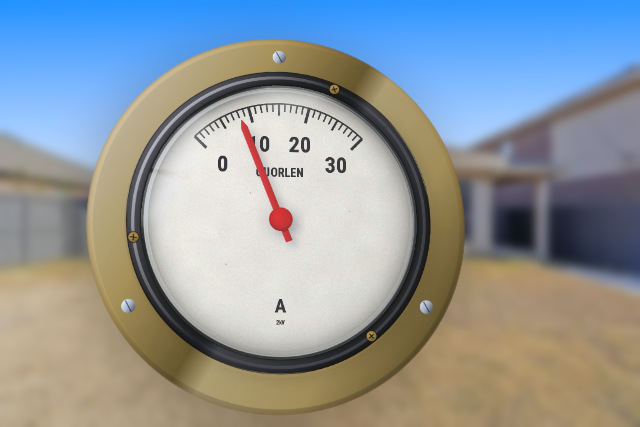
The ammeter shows 8 A
